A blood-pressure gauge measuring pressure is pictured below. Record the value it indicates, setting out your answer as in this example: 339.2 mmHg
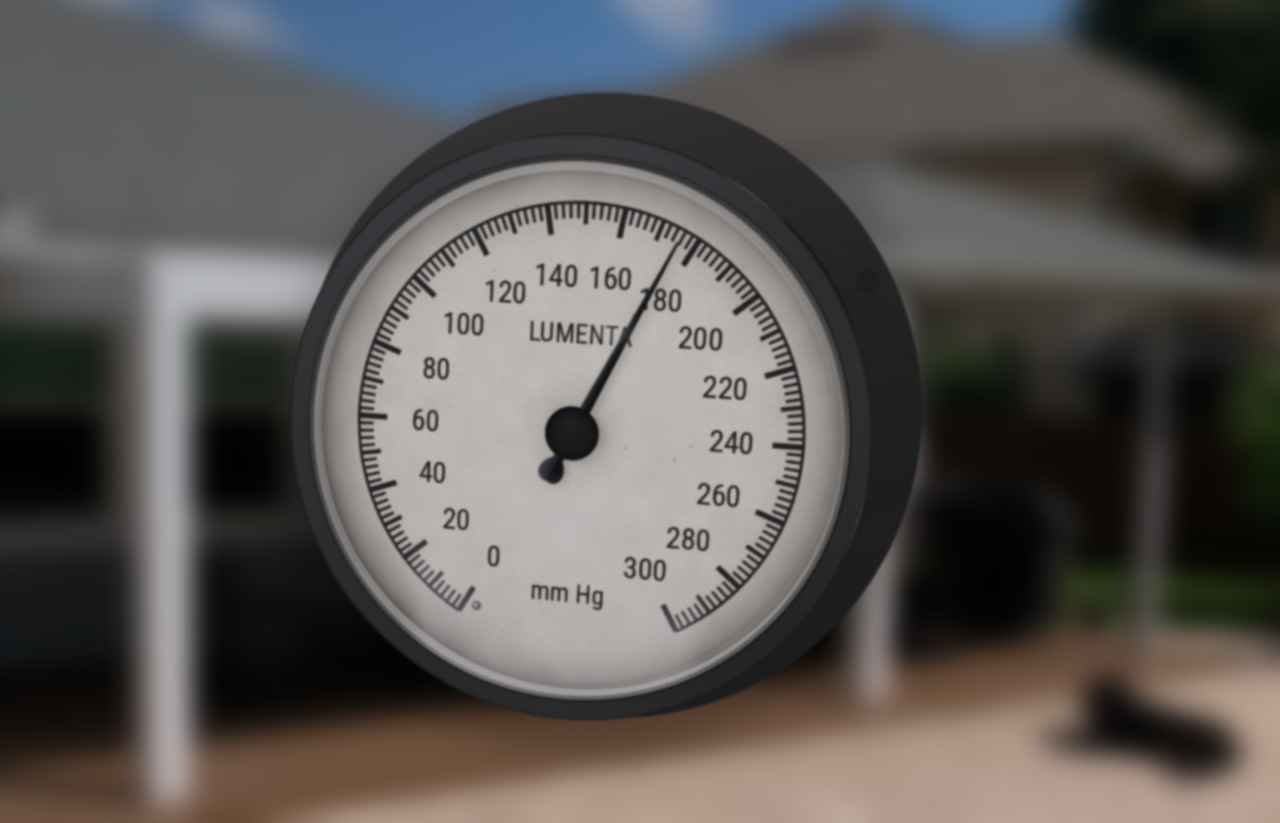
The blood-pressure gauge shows 176 mmHg
